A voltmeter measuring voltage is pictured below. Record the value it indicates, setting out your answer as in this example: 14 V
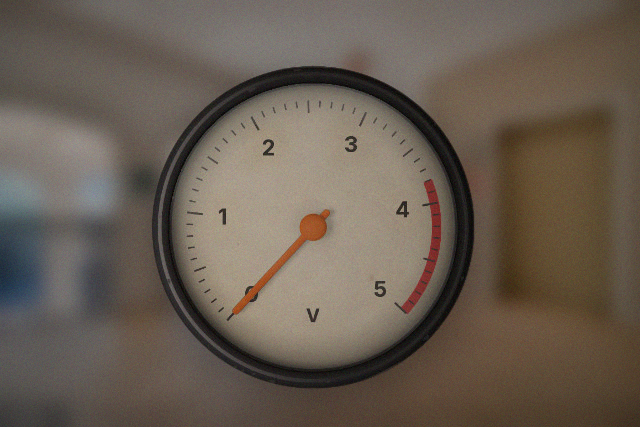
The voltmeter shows 0 V
